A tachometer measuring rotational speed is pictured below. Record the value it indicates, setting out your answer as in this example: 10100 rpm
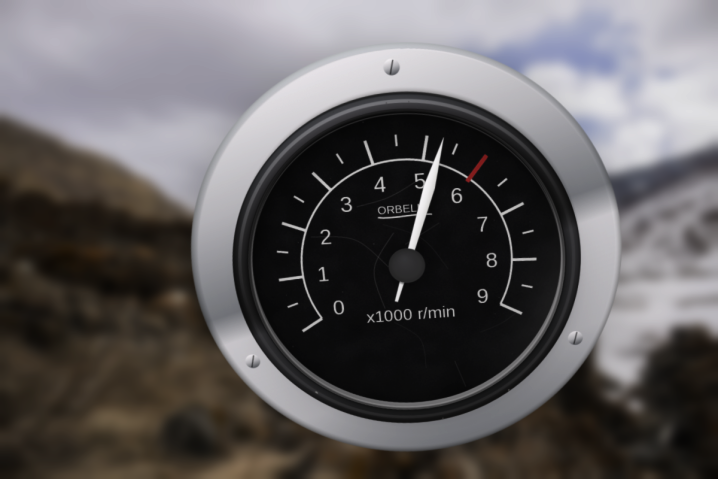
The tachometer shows 5250 rpm
